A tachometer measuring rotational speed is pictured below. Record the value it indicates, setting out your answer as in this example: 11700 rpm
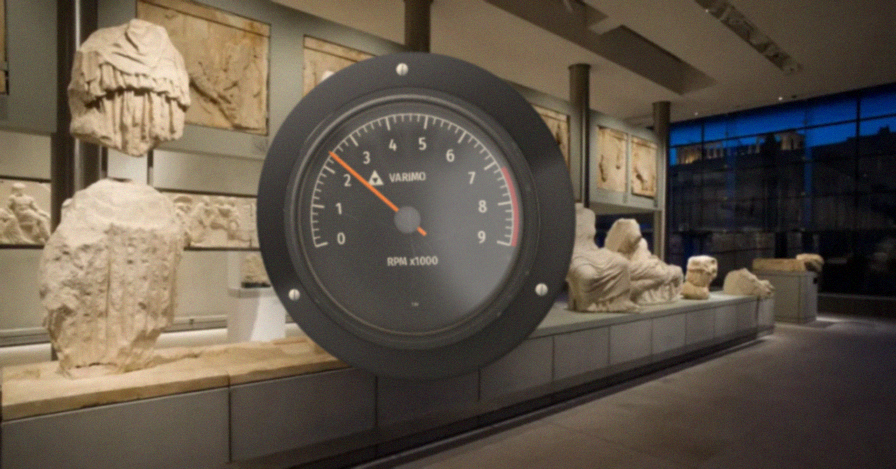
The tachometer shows 2400 rpm
